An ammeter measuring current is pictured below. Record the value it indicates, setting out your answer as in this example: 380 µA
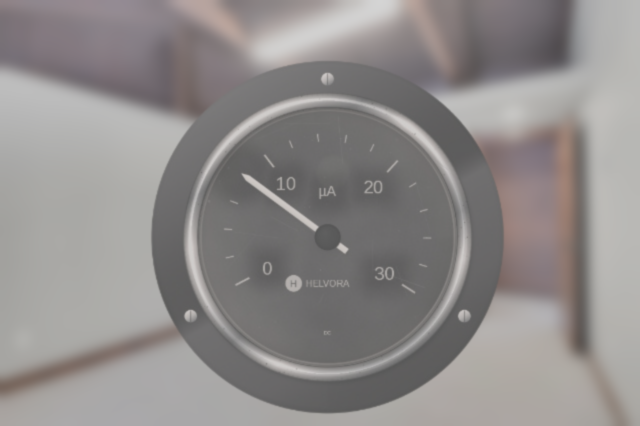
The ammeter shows 8 µA
